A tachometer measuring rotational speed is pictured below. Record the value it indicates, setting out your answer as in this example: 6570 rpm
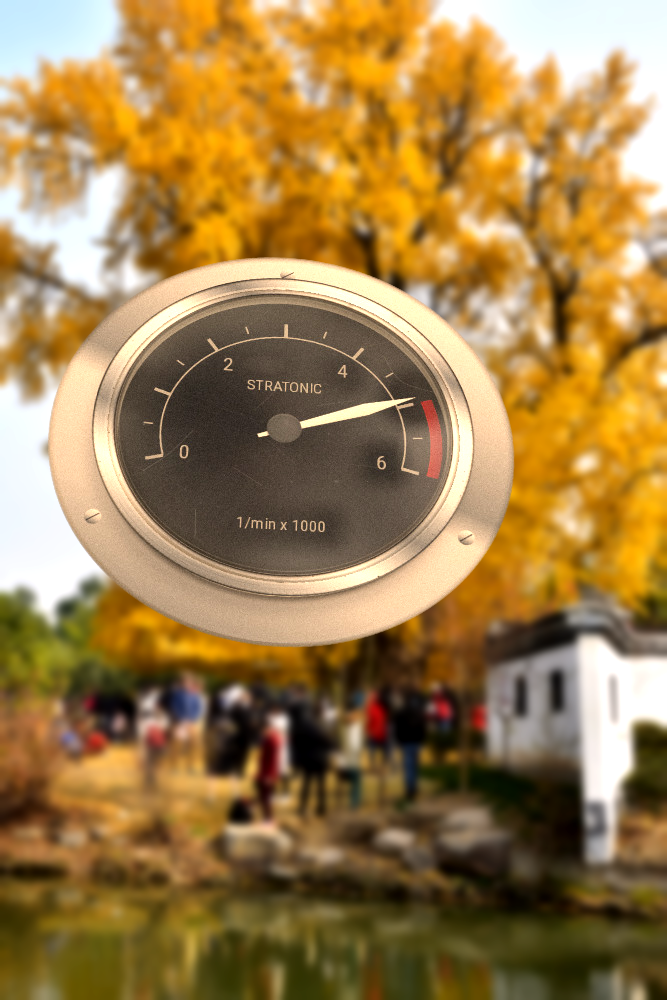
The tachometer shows 5000 rpm
